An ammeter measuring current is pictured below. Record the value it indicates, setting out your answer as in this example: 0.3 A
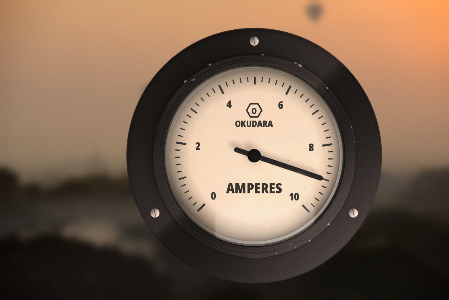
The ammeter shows 9 A
